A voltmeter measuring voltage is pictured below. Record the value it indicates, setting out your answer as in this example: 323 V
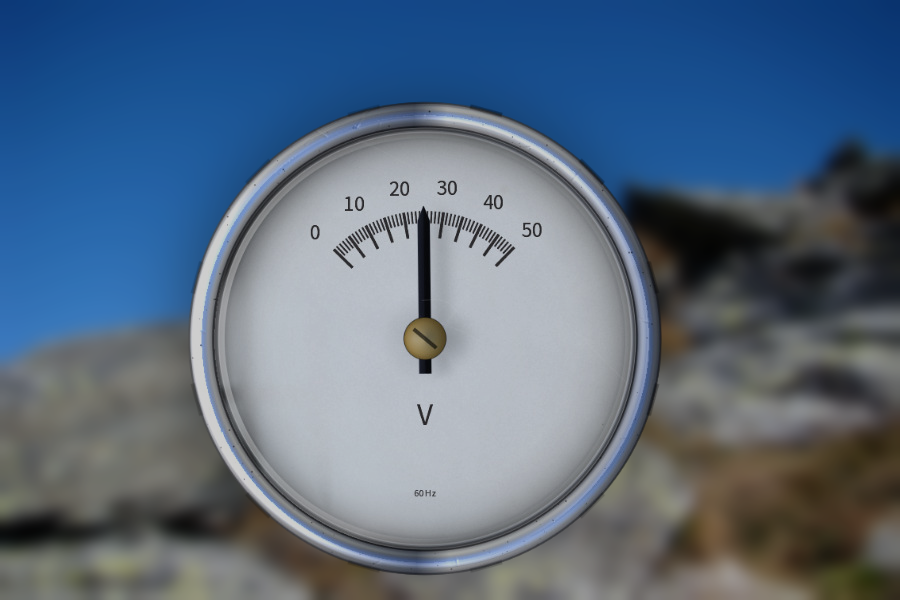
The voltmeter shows 25 V
